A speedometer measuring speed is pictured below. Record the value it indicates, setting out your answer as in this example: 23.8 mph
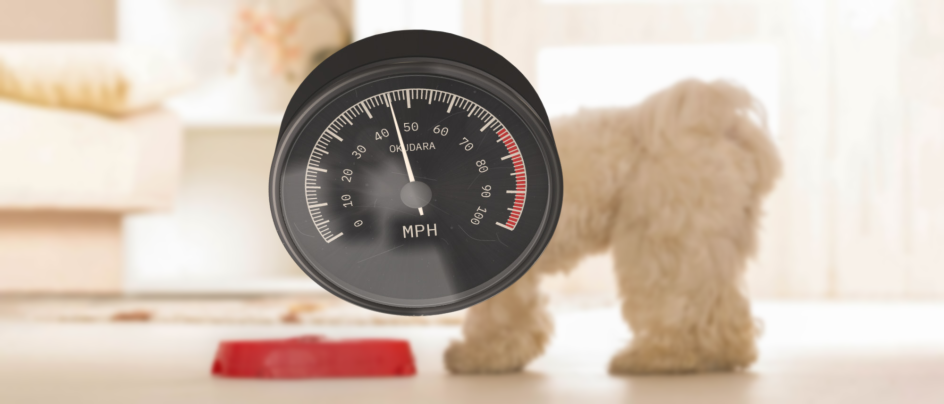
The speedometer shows 46 mph
